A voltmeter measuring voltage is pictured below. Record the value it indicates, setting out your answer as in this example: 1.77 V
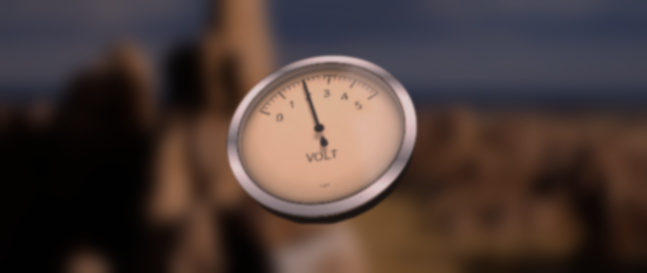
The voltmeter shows 2 V
